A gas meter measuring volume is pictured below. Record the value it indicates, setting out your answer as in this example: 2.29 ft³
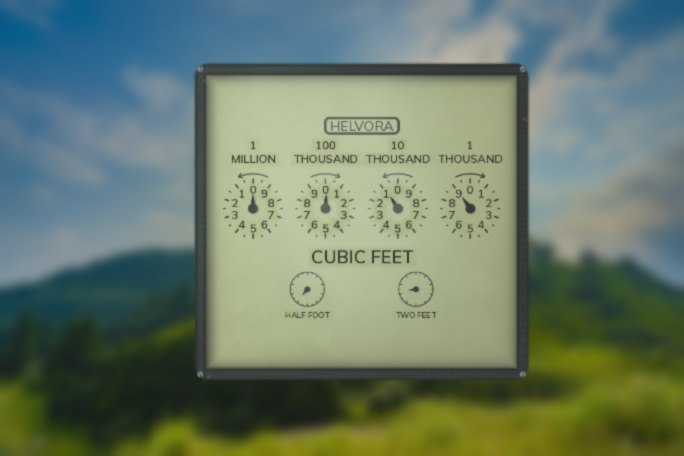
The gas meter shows 900 ft³
